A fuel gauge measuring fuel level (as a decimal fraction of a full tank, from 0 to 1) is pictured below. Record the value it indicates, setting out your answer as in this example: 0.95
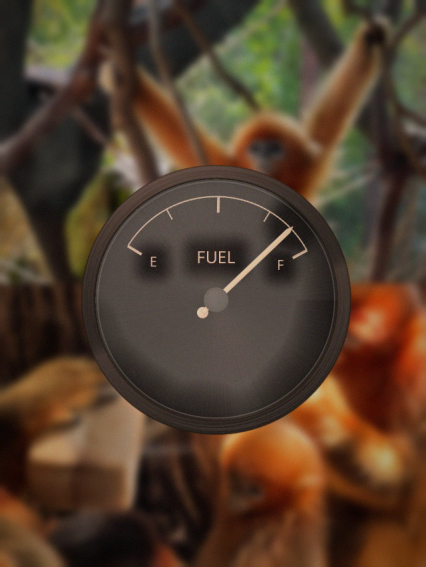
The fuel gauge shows 0.875
